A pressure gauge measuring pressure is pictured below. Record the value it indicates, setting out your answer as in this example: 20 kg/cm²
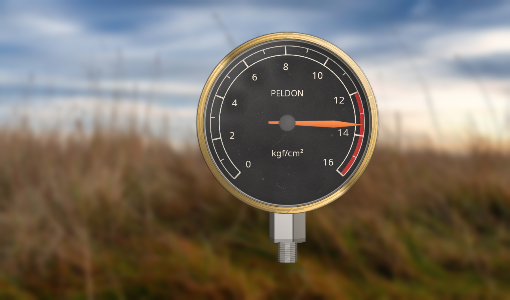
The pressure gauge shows 13.5 kg/cm²
